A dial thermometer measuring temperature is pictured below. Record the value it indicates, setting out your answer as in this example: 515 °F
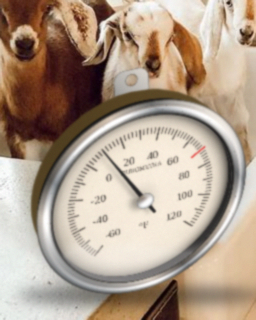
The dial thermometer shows 10 °F
